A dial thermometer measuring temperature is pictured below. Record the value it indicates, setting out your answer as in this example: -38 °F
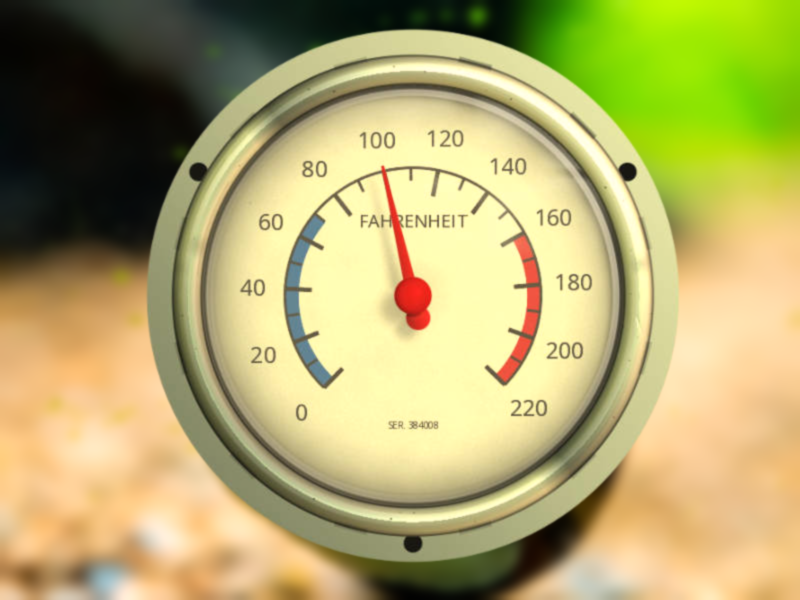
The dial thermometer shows 100 °F
